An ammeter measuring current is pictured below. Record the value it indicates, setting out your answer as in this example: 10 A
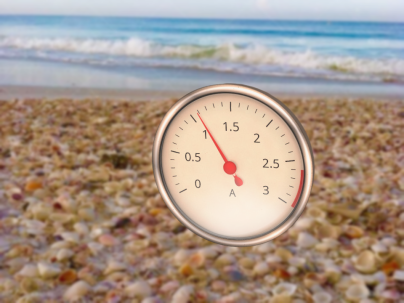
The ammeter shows 1.1 A
